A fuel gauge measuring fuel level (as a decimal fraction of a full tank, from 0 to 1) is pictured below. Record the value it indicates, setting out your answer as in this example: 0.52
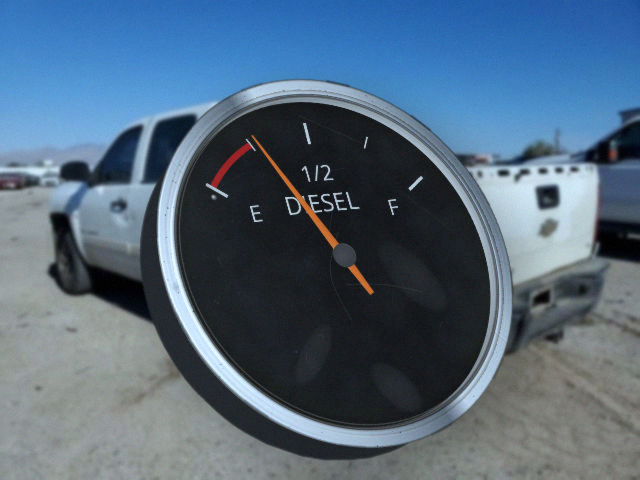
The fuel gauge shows 0.25
